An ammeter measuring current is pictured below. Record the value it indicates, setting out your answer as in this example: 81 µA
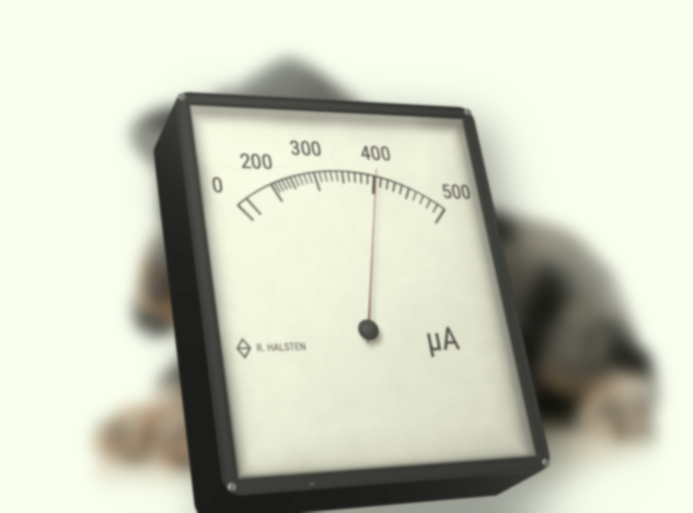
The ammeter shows 400 µA
